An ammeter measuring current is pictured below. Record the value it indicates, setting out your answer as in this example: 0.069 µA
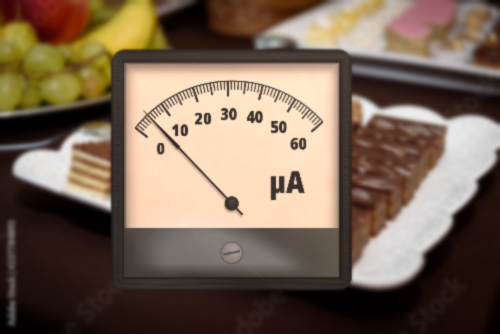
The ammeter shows 5 µA
